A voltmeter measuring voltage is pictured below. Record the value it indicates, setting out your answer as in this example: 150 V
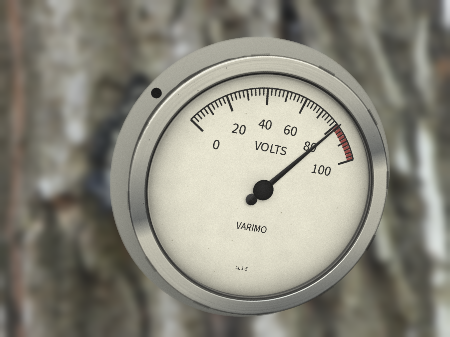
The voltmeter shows 80 V
